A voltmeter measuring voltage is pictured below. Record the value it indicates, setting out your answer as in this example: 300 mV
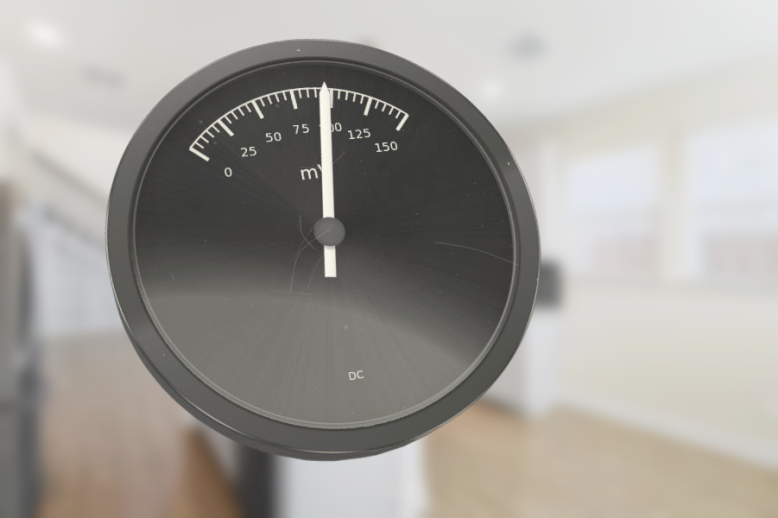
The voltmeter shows 95 mV
